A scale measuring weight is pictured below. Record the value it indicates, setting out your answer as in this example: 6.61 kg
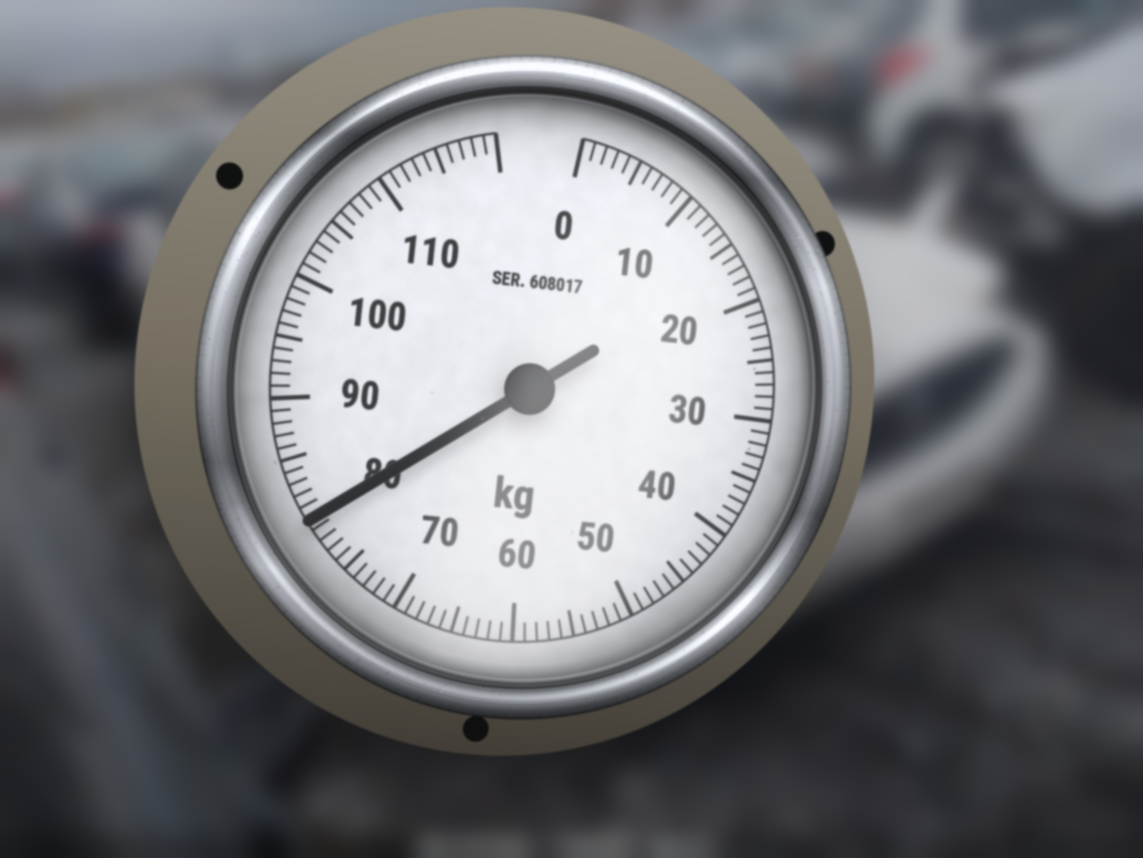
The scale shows 80 kg
